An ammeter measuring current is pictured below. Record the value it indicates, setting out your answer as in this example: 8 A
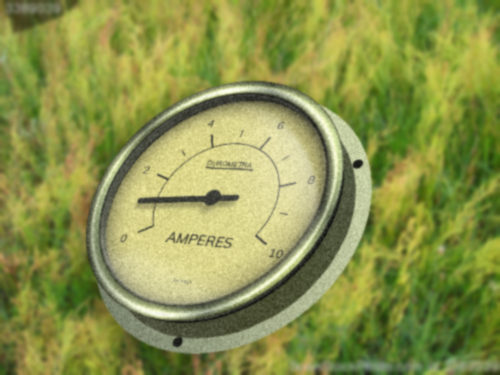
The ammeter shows 1 A
